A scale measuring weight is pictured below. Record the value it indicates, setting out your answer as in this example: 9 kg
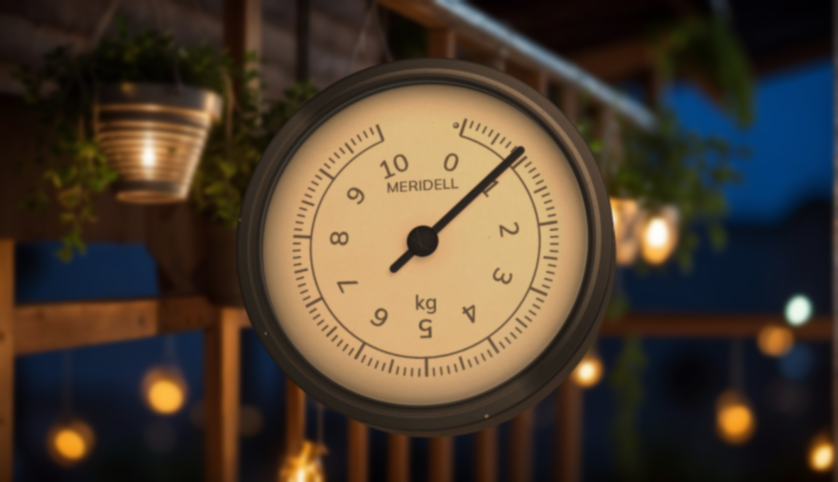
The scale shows 0.9 kg
